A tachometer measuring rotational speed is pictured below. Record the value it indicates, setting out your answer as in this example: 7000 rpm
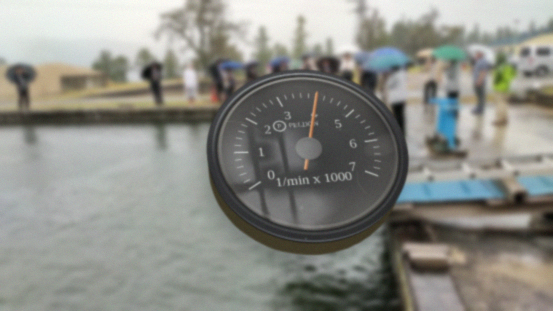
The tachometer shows 4000 rpm
